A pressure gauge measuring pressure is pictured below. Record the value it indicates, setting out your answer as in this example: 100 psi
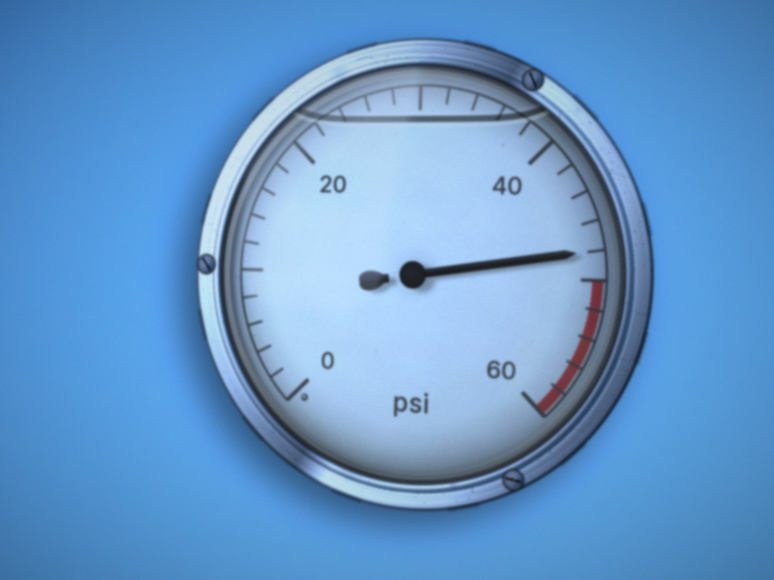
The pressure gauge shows 48 psi
